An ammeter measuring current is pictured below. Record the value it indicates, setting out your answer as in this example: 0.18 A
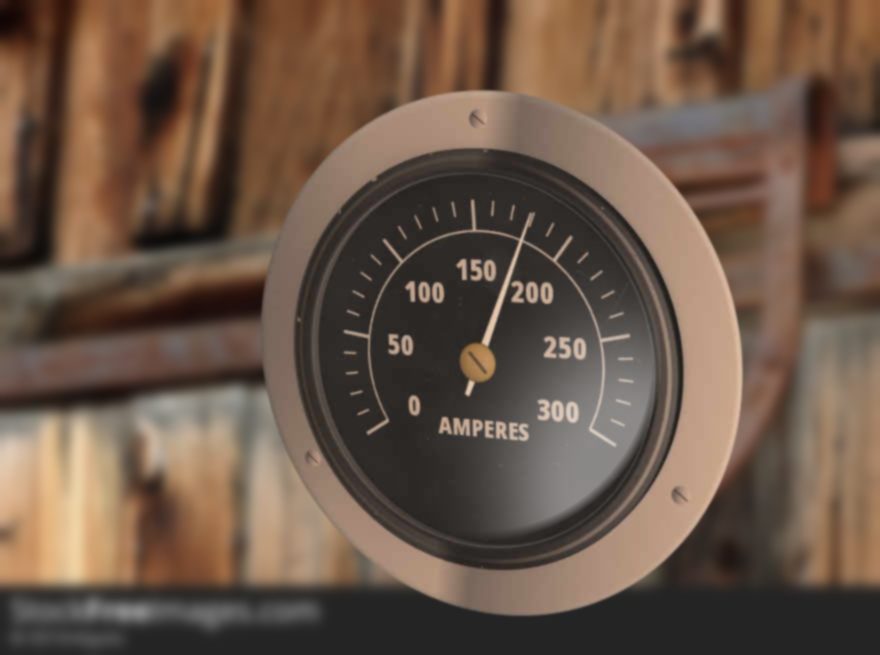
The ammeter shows 180 A
